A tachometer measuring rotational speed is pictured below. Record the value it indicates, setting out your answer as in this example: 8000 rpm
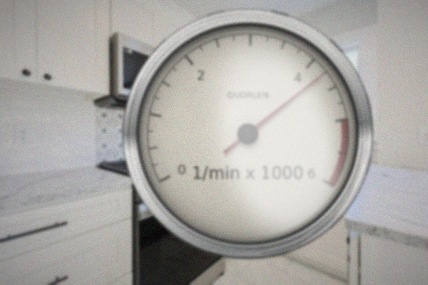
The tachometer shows 4250 rpm
